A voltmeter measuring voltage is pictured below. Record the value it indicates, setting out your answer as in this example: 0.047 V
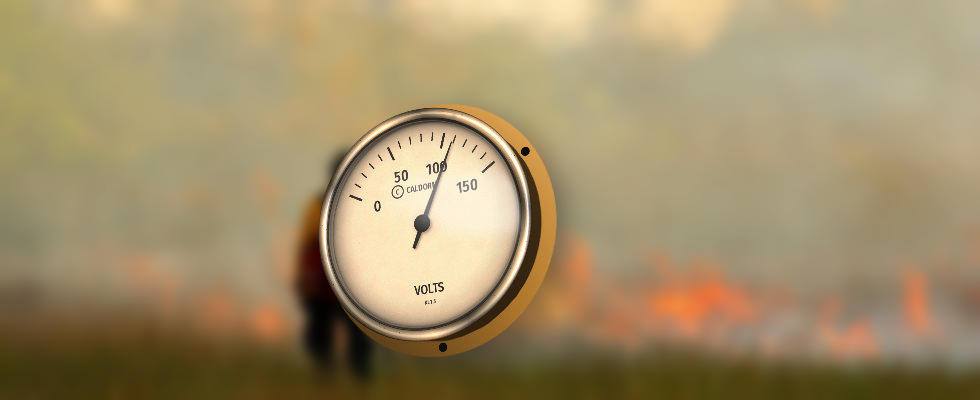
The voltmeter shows 110 V
